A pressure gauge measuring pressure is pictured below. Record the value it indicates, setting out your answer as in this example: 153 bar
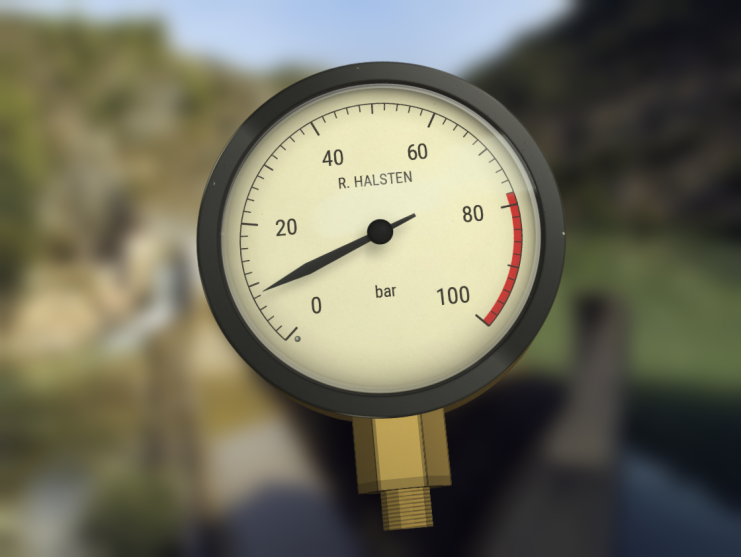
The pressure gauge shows 8 bar
